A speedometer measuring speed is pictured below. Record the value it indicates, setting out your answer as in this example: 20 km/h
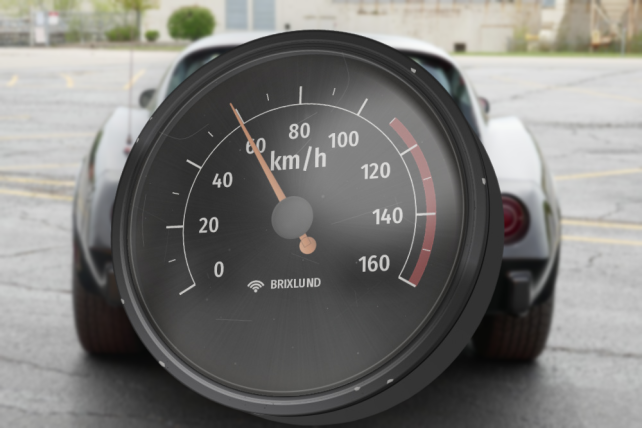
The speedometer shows 60 km/h
